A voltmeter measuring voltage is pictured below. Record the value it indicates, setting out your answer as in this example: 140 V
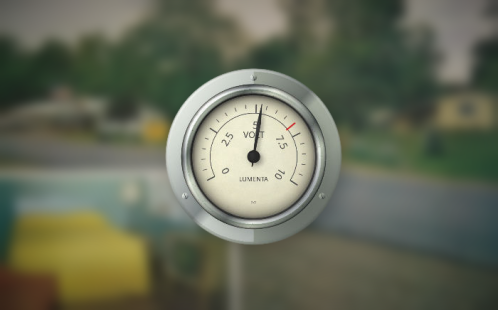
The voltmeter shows 5.25 V
